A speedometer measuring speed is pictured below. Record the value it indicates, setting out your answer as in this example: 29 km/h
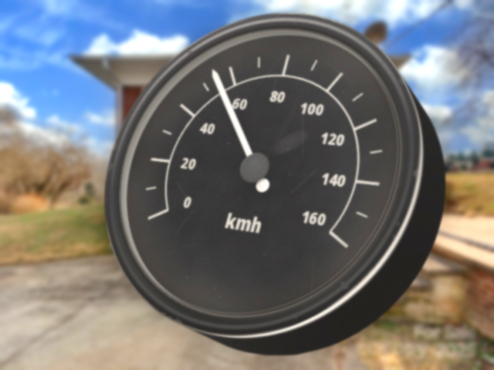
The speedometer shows 55 km/h
